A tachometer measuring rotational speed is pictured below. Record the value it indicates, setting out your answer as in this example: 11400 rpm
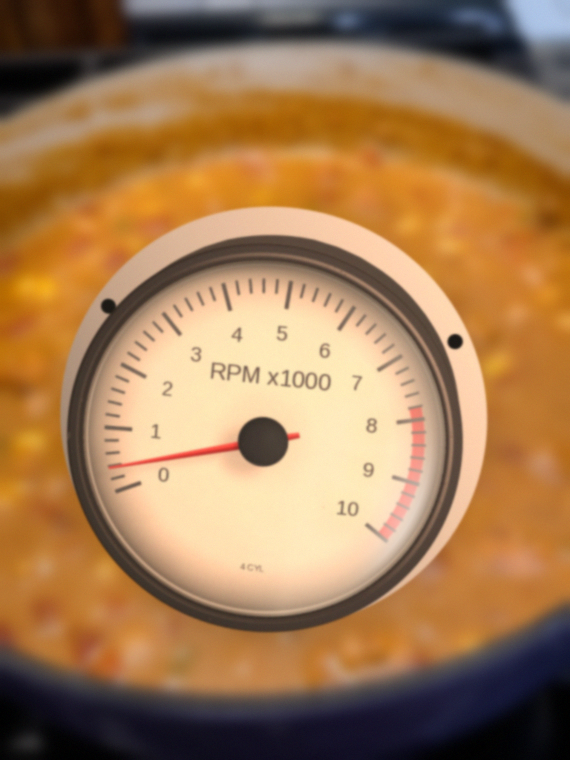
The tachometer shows 400 rpm
